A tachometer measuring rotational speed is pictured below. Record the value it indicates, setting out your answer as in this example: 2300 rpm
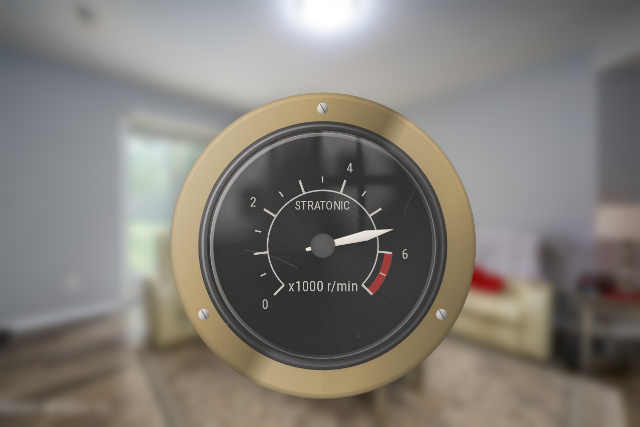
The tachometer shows 5500 rpm
